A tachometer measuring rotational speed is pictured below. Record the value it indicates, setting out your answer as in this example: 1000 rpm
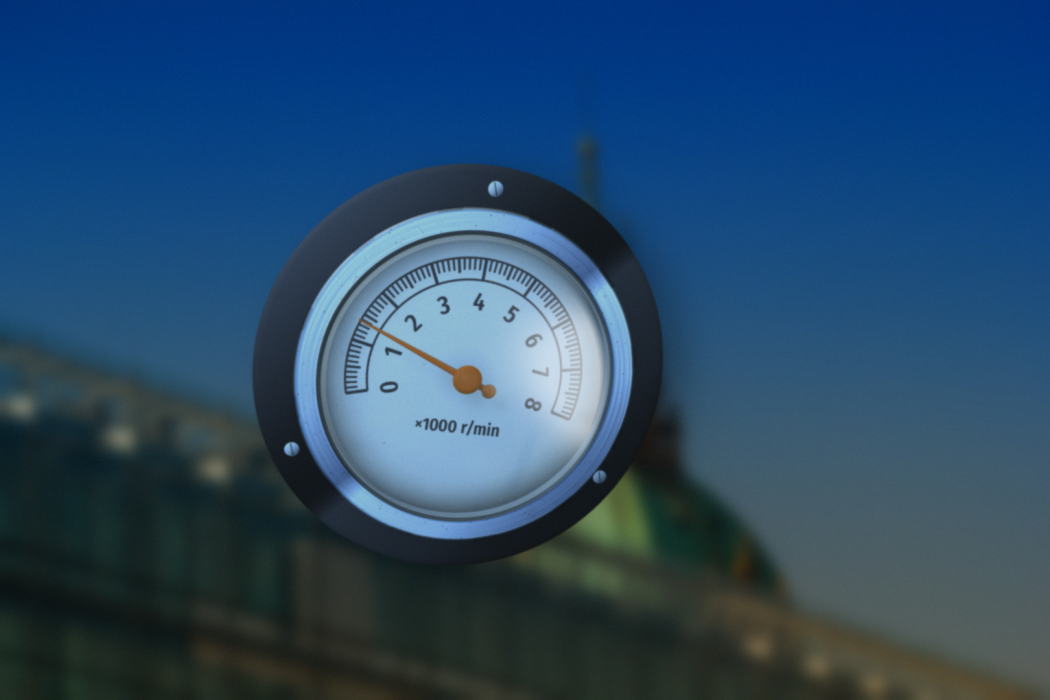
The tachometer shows 1400 rpm
